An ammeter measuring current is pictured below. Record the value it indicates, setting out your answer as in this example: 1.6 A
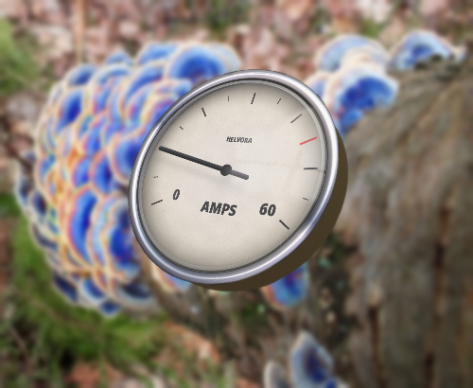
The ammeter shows 10 A
